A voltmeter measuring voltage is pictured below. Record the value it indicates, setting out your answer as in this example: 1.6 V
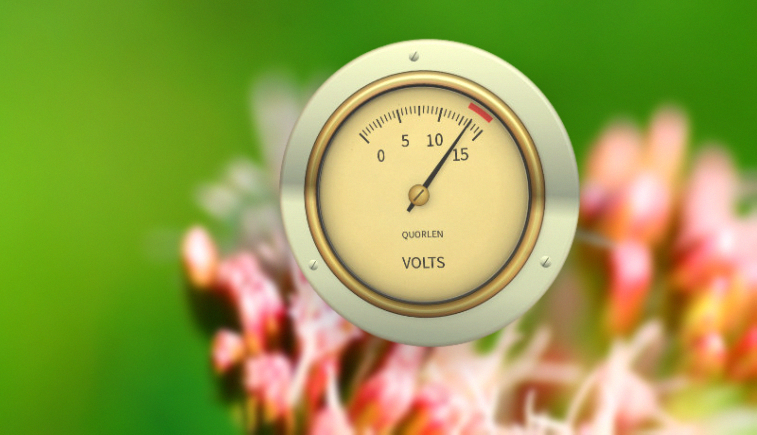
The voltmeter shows 13.5 V
